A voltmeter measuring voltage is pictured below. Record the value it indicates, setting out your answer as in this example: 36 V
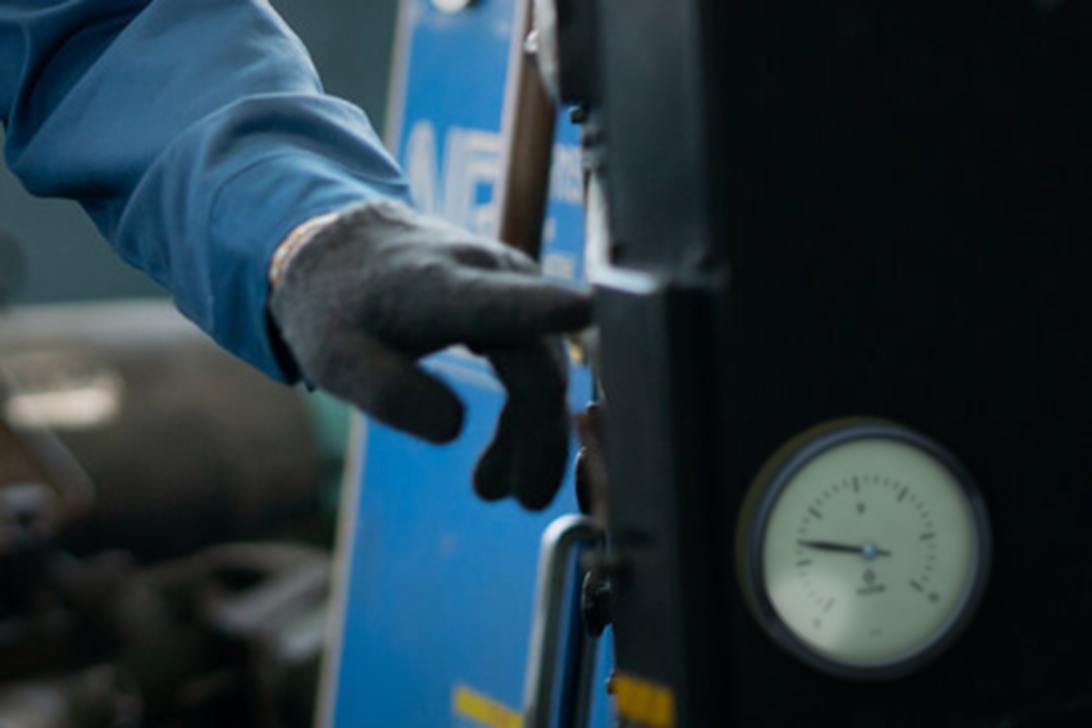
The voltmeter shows 3.5 V
